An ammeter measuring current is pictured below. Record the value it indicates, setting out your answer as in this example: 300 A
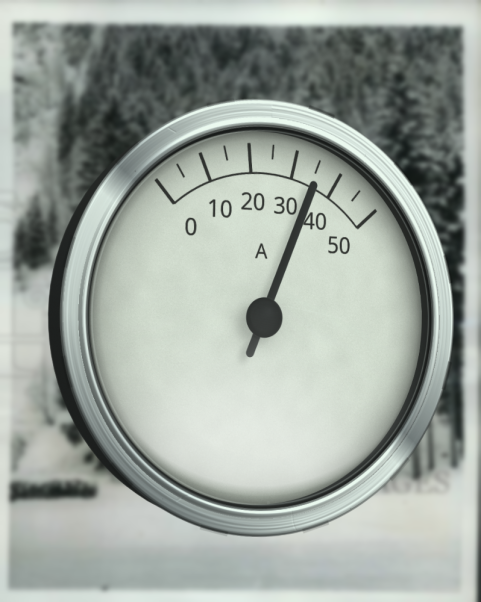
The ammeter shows 35 A
